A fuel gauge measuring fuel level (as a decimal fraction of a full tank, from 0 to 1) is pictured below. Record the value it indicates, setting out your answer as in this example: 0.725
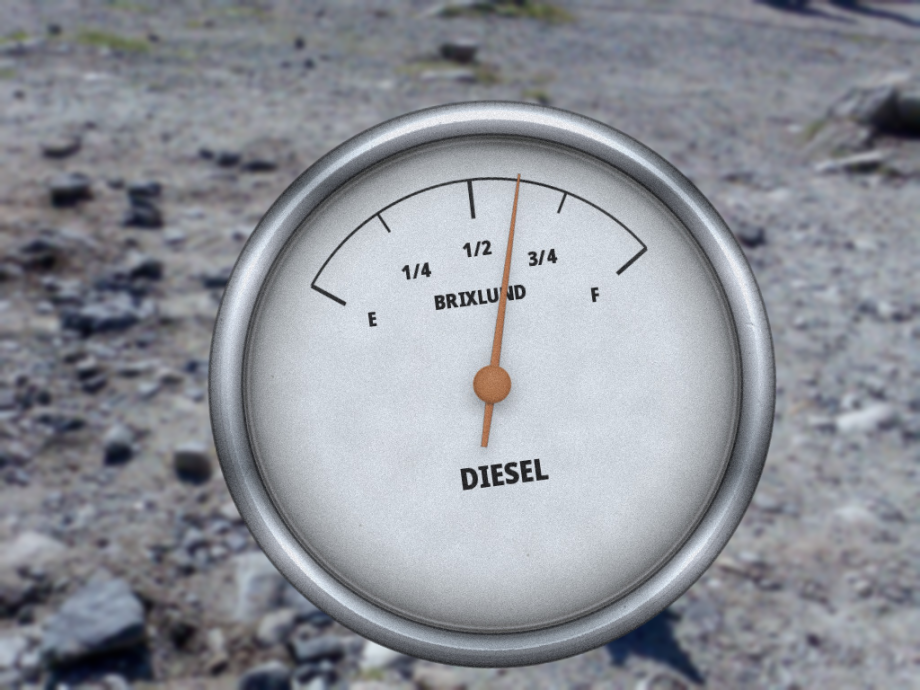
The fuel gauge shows 0.625
